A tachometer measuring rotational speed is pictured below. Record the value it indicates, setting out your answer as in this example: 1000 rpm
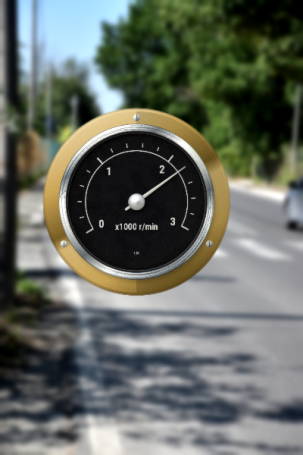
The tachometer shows 2200 rpm
